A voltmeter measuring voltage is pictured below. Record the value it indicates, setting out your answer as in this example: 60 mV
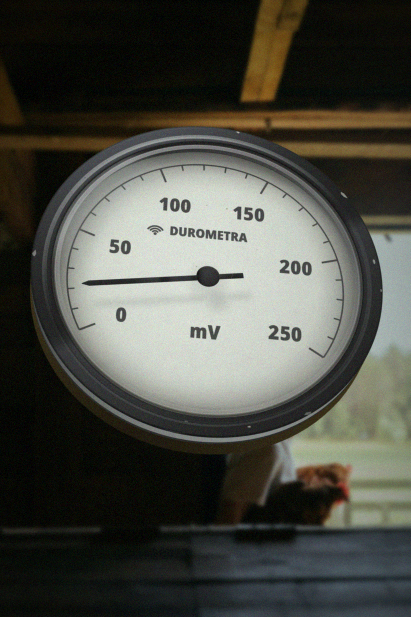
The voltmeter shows 20 mV
